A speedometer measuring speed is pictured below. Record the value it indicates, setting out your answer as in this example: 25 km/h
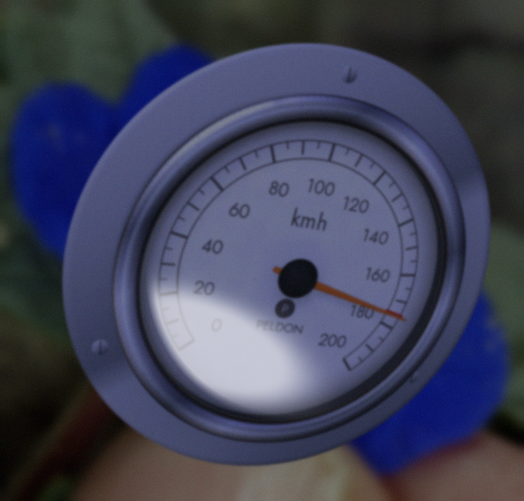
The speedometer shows 175 km/h
